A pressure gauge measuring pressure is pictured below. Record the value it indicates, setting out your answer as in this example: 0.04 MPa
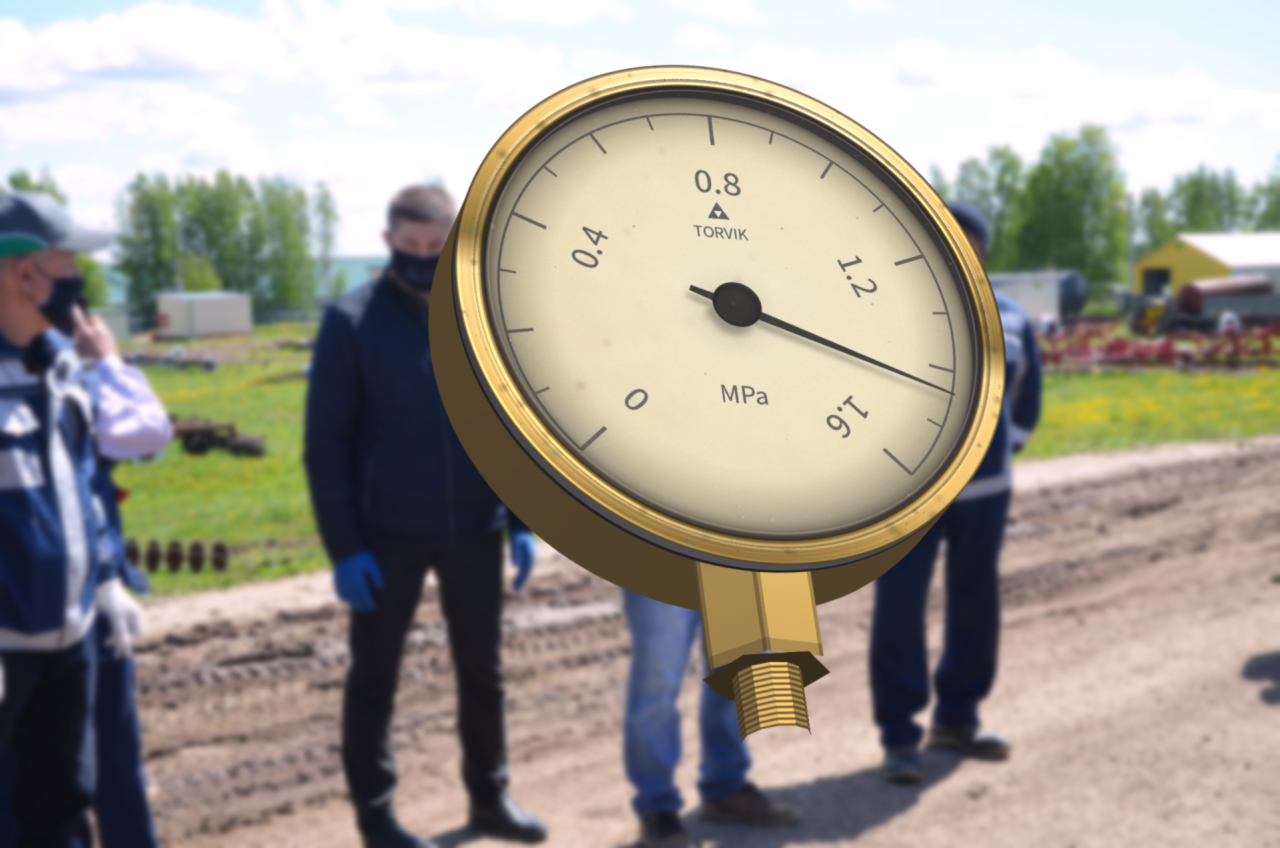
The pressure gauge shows 1.45 MPa
